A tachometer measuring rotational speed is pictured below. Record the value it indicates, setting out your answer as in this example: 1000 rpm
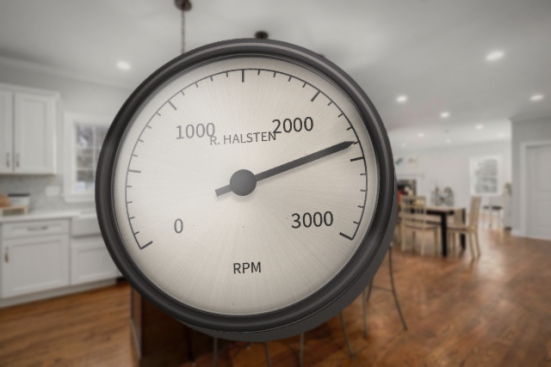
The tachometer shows 2400 rpm
